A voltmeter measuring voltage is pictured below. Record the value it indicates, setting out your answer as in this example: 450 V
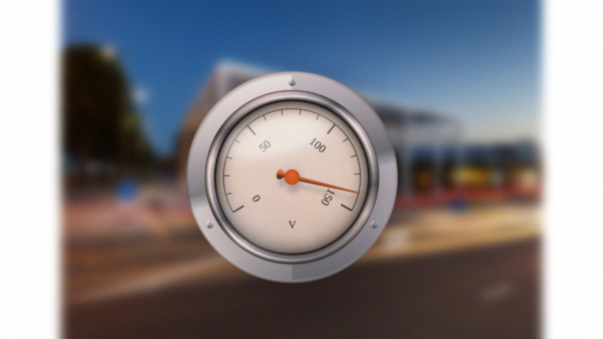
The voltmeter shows 140 V
